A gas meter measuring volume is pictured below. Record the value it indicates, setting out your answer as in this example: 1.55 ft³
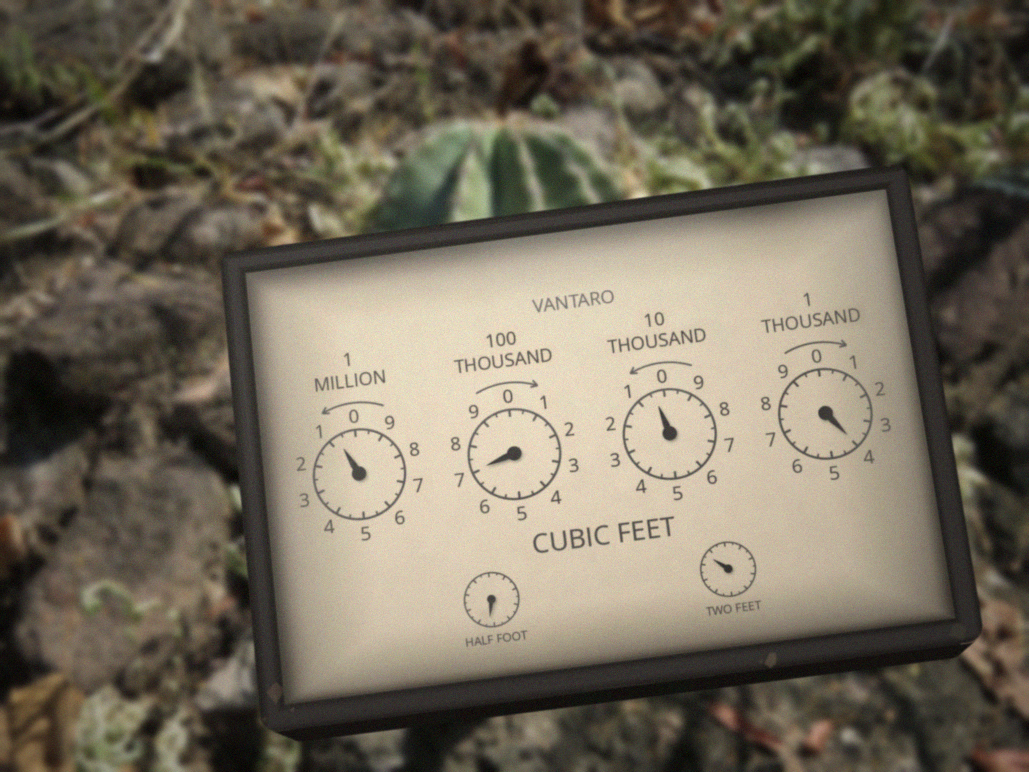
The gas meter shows 70400 ft³
